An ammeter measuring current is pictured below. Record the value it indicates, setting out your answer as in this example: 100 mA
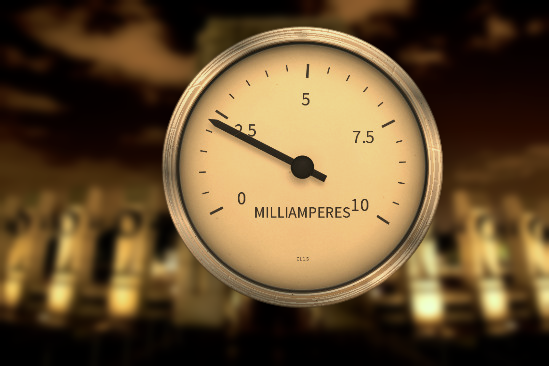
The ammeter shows 2.25 mA
